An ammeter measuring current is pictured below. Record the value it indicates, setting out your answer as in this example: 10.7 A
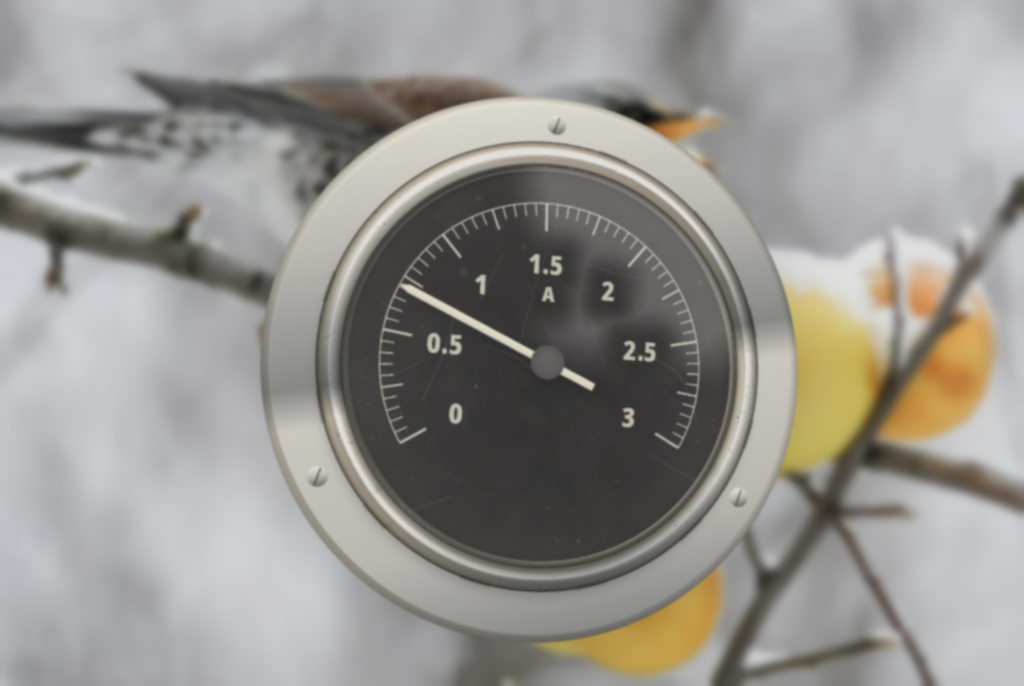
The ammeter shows 0.7 A
